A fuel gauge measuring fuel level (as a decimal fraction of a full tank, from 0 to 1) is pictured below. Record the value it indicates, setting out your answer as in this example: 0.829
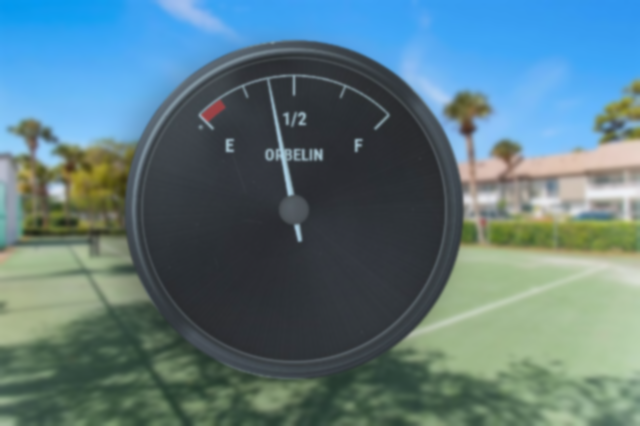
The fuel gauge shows 0.375
